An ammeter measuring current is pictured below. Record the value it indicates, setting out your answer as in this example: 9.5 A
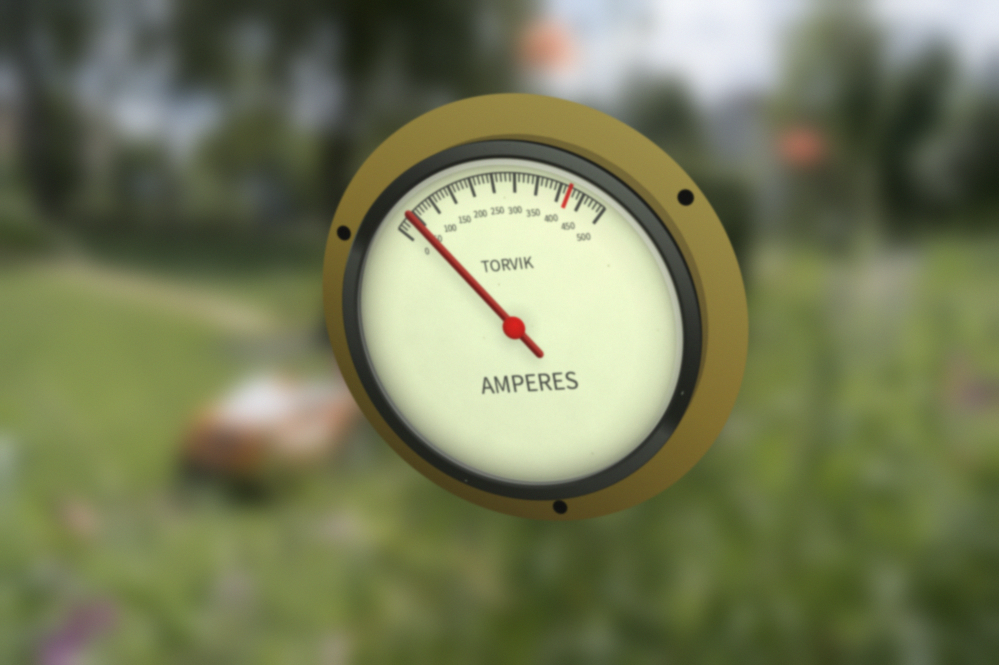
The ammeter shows 50 A
